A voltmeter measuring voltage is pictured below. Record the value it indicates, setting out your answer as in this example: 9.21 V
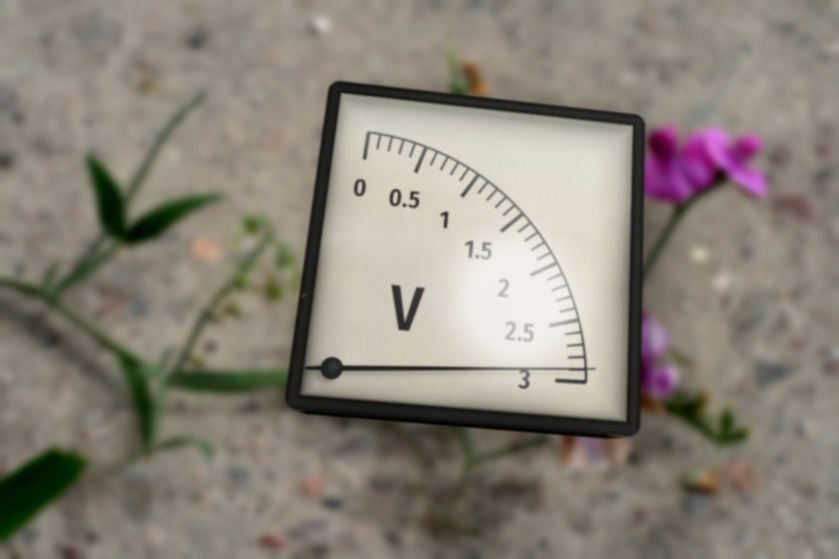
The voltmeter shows 2.9 V
